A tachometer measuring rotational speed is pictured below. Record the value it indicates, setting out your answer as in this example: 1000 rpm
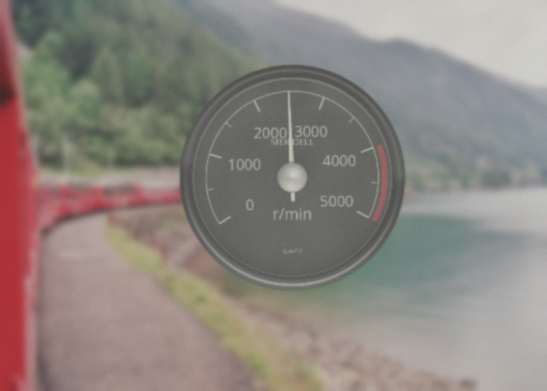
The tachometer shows 2500 rpm
